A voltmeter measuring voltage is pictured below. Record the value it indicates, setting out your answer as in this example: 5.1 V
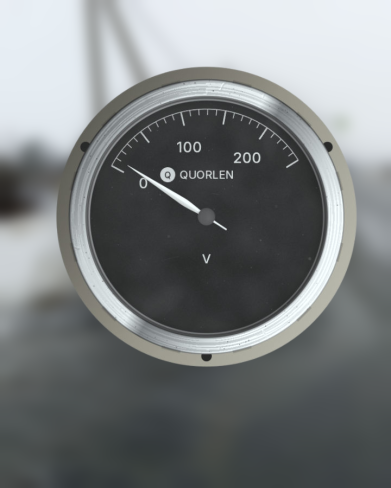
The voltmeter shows 10 V
